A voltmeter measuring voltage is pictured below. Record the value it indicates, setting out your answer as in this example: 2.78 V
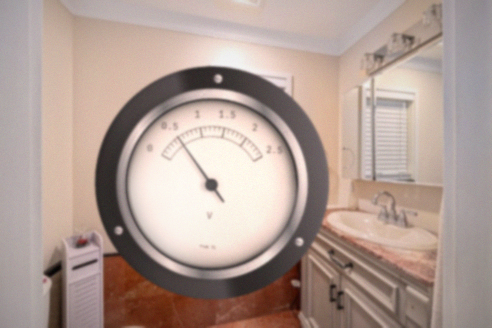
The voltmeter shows 0.5 V
